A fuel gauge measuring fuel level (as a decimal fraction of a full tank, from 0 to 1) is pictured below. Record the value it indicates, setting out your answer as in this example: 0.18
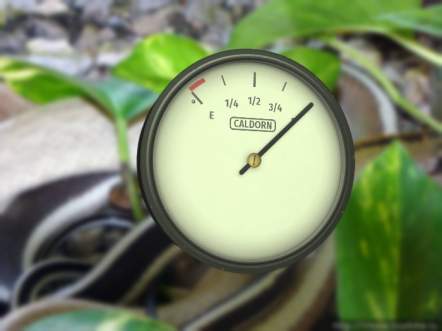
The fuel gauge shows 1
